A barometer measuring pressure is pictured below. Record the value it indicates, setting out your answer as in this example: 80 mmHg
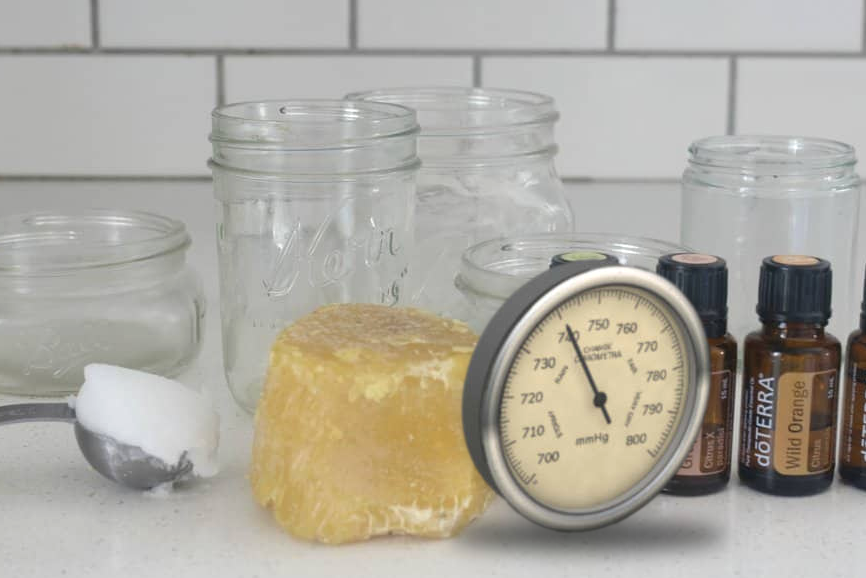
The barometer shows 740 mmHg
